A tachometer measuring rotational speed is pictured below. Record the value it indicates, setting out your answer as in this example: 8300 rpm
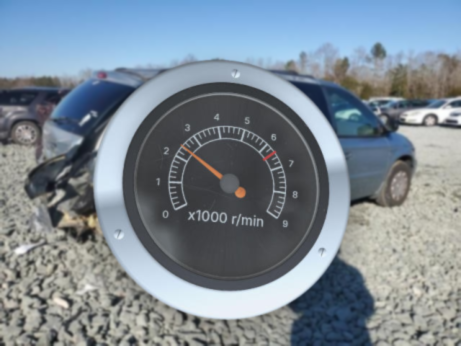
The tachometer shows 2400 rpm
